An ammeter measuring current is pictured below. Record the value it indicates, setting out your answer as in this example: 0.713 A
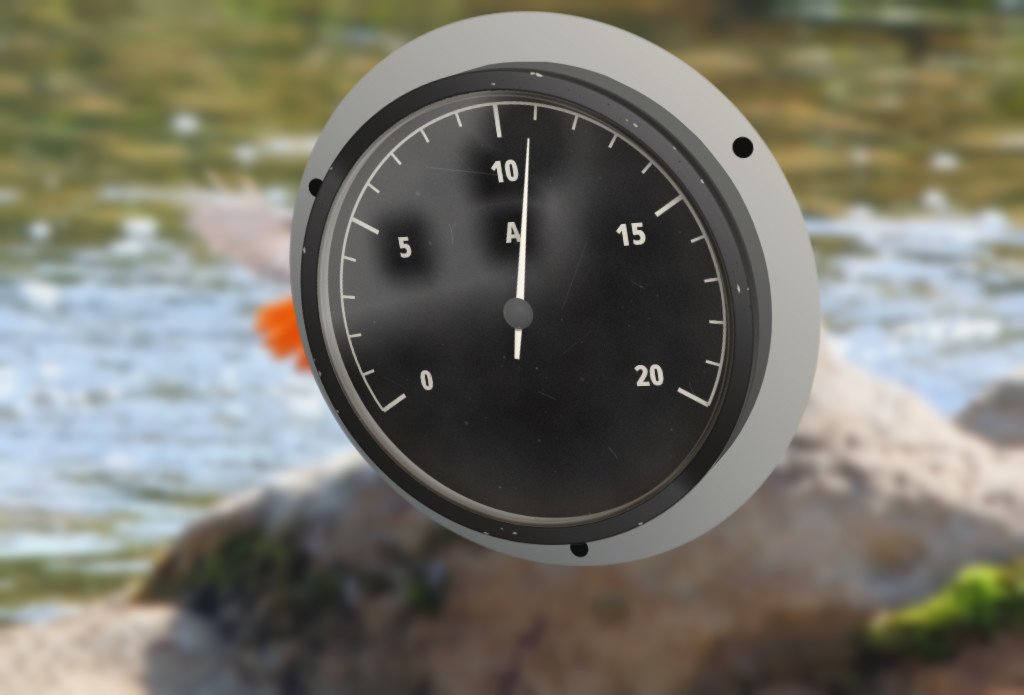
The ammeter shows 11 A
